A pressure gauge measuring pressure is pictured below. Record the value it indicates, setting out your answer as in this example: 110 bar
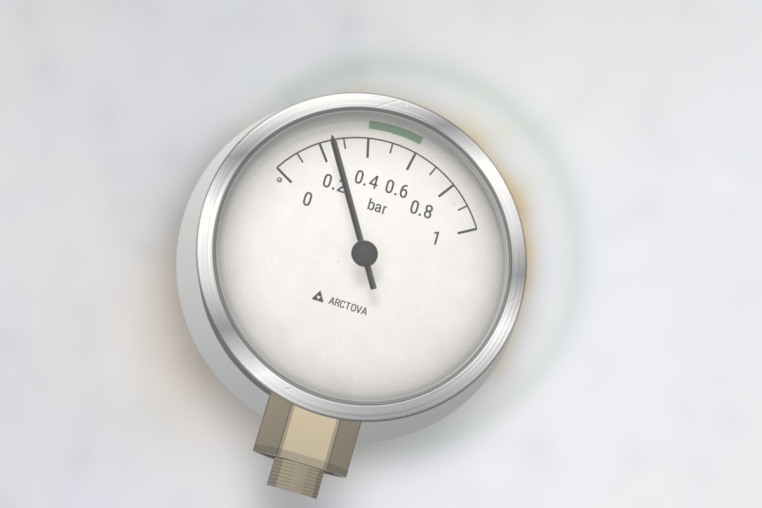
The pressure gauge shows 0.25 bar
